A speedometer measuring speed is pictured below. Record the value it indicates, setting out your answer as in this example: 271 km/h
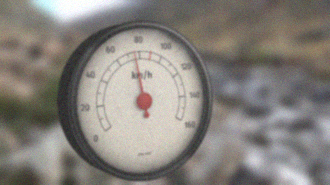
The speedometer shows 75 km/h
